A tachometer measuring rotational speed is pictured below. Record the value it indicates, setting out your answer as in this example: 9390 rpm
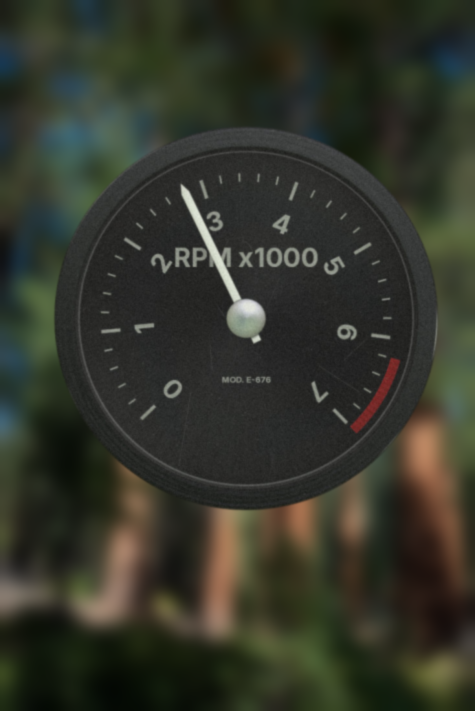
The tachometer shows 2800 rpm
